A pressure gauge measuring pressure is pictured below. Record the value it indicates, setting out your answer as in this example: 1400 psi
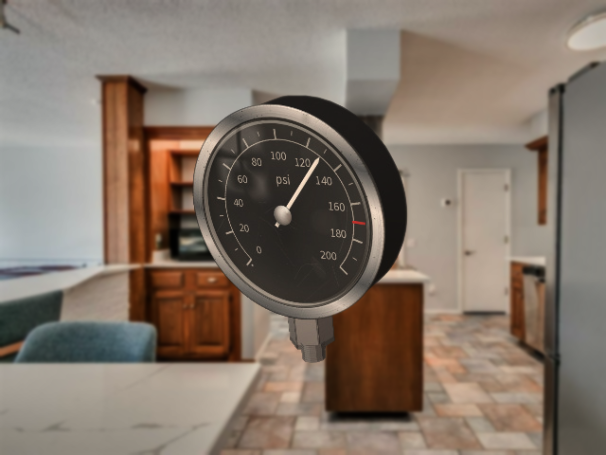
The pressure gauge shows 130 psi
